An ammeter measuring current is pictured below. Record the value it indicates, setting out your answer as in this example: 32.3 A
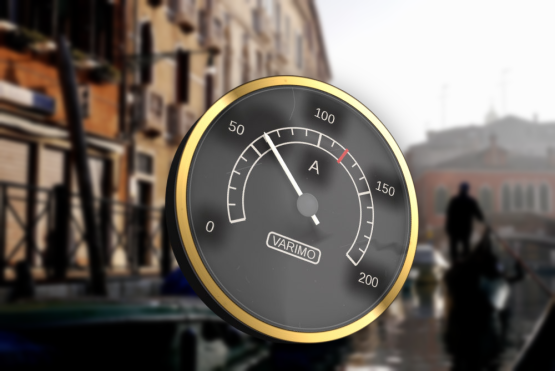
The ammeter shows 60 A
